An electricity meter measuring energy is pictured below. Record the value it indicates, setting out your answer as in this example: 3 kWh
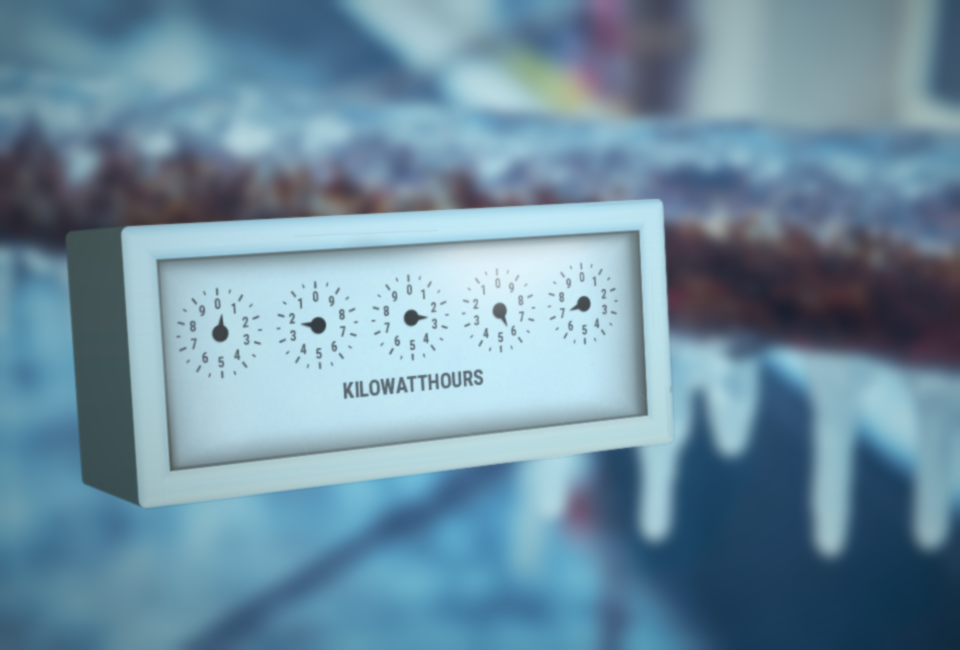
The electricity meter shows 2257 kWh
